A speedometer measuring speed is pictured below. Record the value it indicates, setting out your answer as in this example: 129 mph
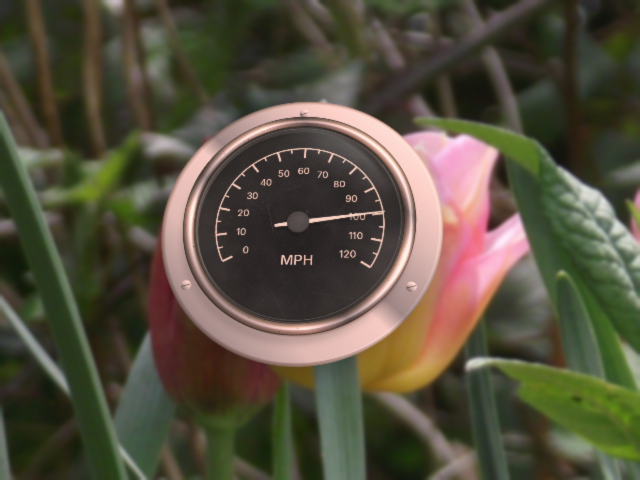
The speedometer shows 100 mph
